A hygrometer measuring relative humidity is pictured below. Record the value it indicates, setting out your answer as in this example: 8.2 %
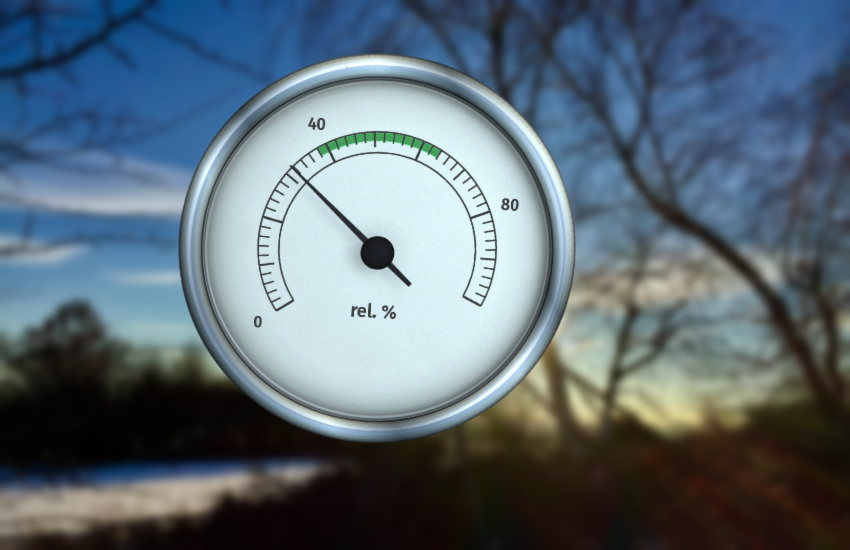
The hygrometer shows 32 %
